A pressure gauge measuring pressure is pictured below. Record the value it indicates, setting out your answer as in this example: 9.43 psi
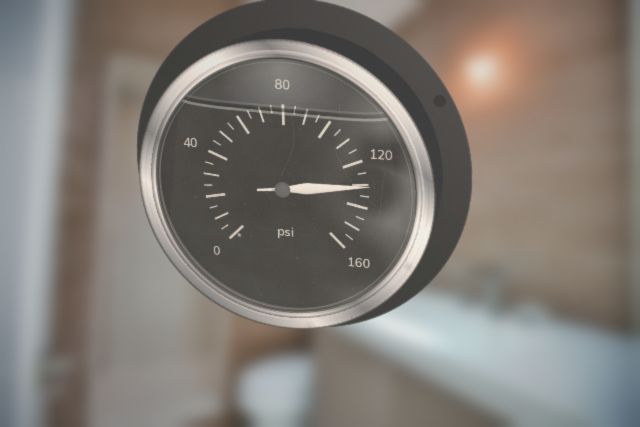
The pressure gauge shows 130 psi
